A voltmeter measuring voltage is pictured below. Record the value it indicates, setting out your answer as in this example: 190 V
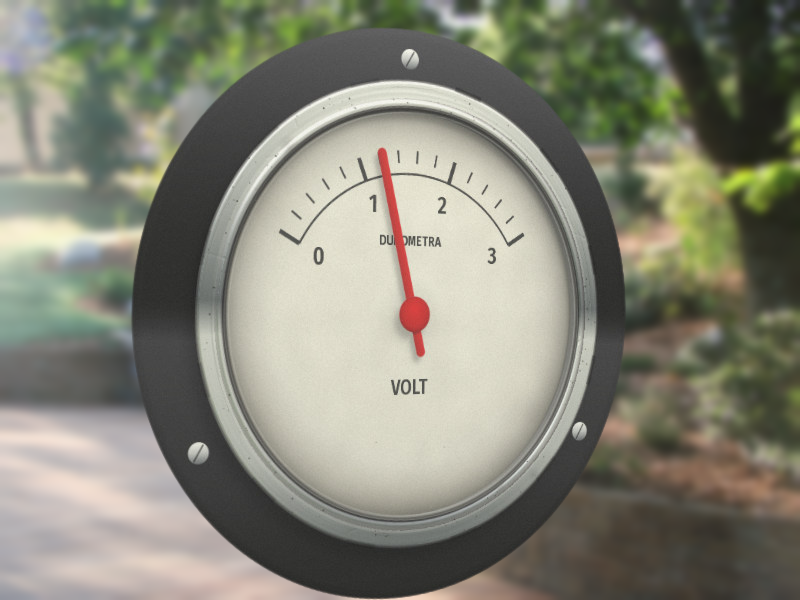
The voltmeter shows 1.2 V
